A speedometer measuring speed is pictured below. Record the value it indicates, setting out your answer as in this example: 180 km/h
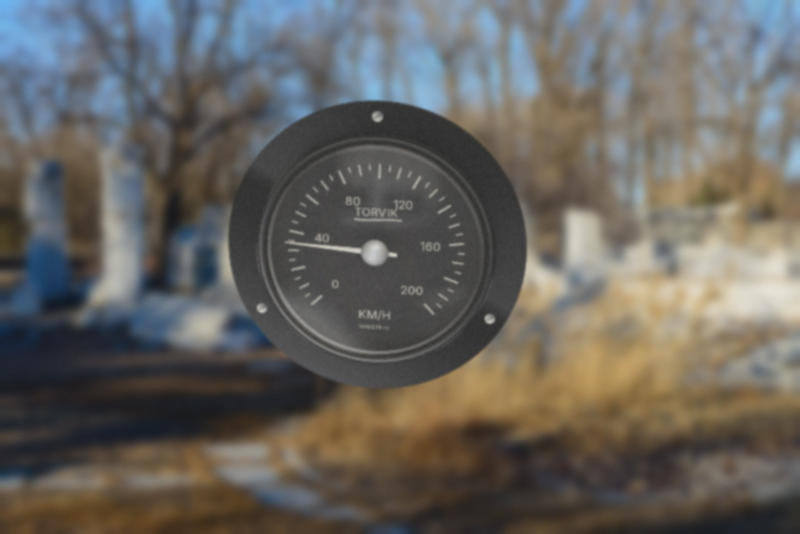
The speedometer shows 35 km/h
